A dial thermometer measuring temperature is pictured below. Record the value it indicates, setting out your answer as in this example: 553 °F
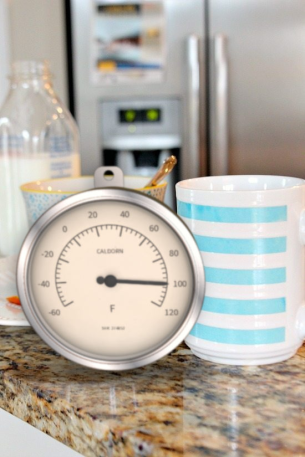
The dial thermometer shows 100 °F
